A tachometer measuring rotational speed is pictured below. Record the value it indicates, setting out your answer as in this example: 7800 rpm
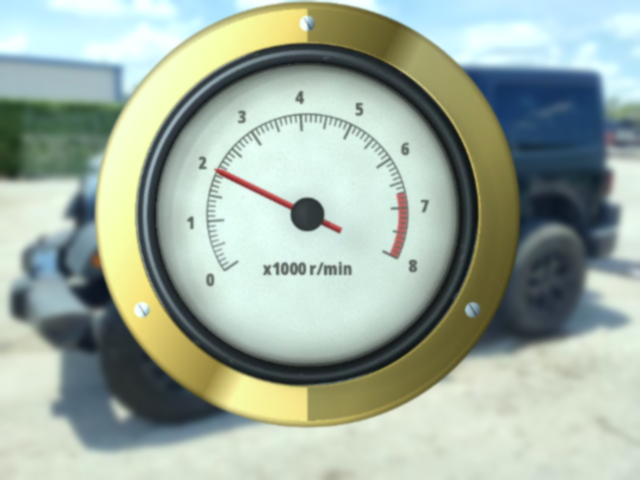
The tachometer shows 2000 rpm
